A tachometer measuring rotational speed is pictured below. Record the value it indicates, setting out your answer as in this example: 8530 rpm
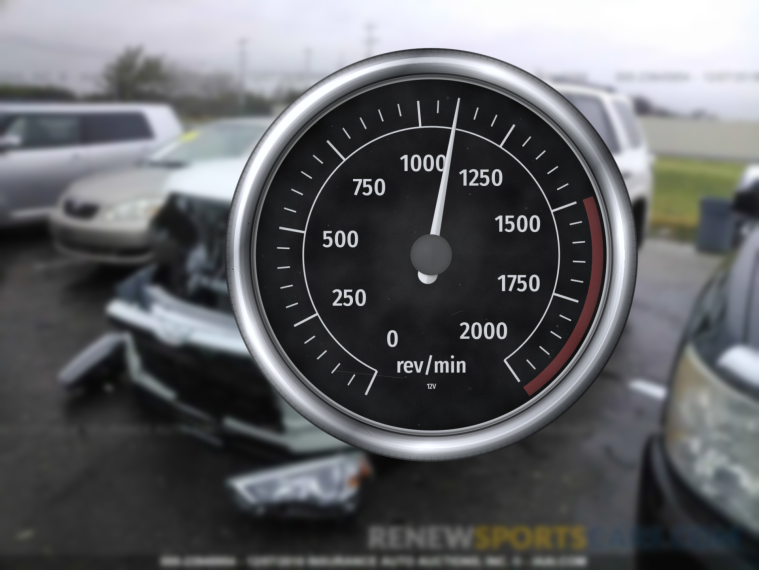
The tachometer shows 1100 rpm
